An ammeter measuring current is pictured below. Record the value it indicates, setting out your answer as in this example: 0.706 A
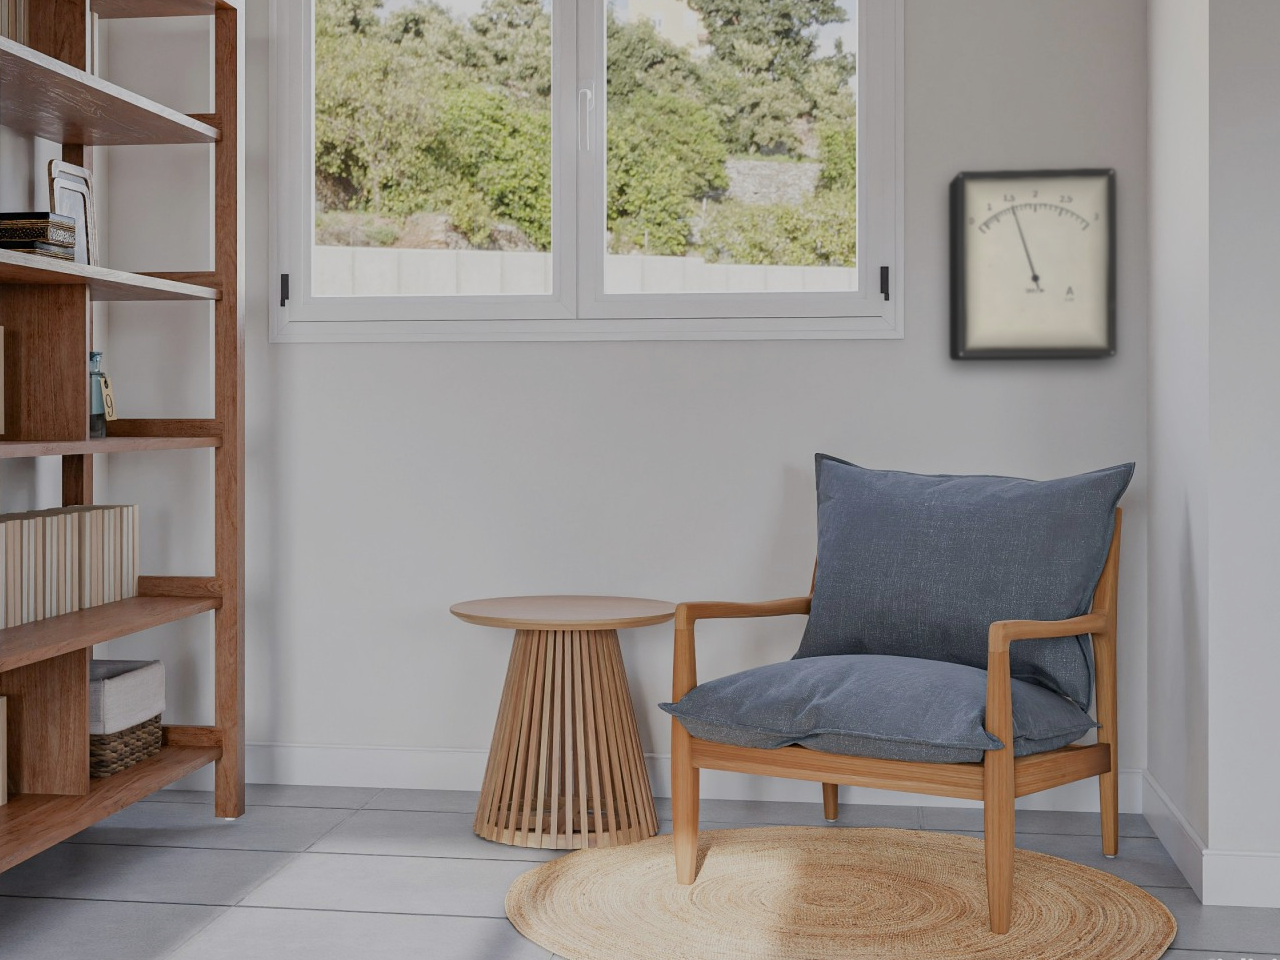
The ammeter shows 1.5 A
